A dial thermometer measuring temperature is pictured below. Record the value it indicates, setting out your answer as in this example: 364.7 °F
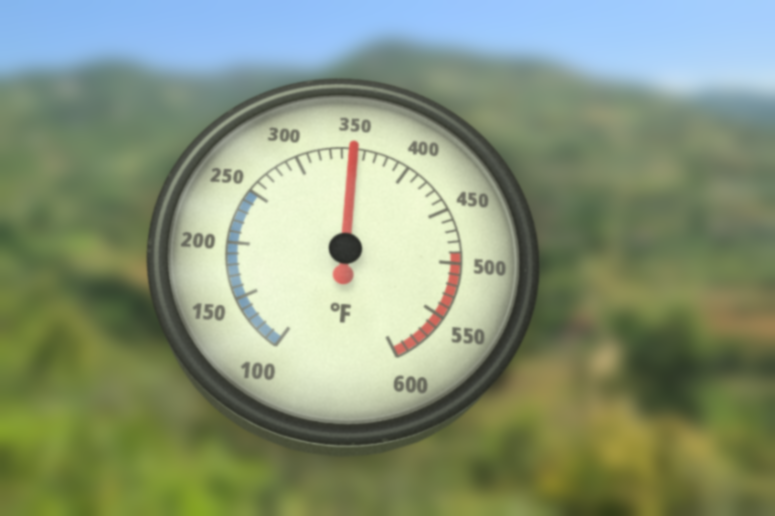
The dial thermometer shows 350 °F
